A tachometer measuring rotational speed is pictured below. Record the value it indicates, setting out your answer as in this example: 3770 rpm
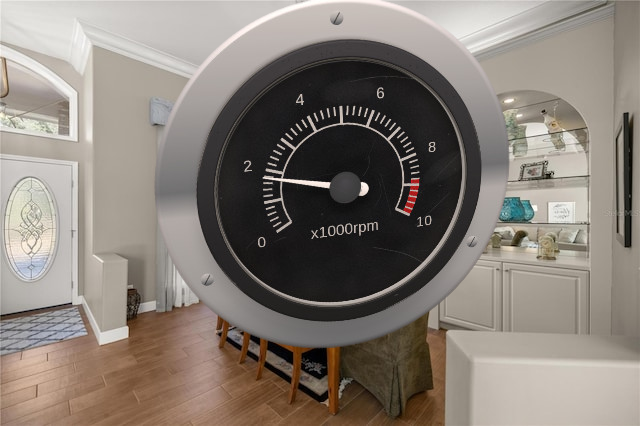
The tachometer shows 1800 rpm
